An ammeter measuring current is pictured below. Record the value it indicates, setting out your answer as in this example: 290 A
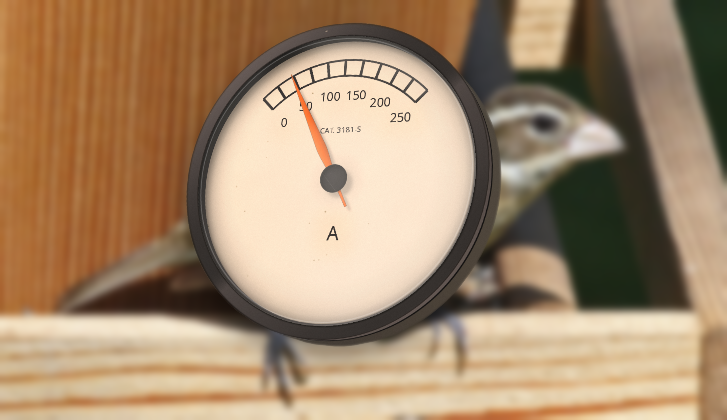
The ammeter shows 50 A
